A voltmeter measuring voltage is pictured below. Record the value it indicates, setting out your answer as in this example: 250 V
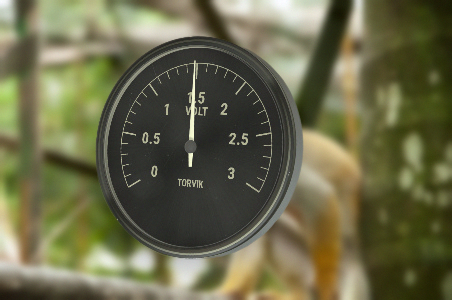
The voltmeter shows 1.5 V
